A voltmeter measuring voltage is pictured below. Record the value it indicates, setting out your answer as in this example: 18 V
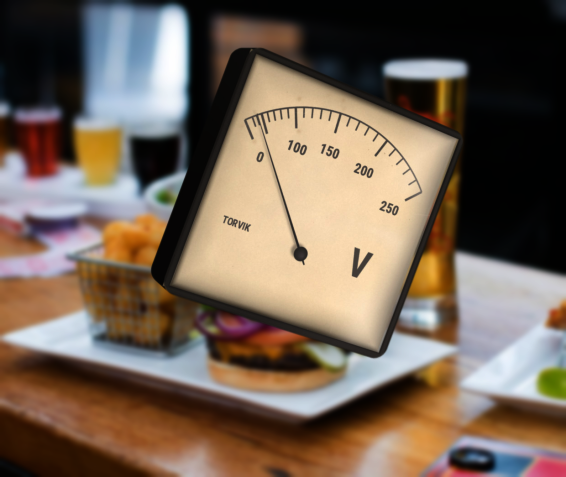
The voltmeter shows 40 V
